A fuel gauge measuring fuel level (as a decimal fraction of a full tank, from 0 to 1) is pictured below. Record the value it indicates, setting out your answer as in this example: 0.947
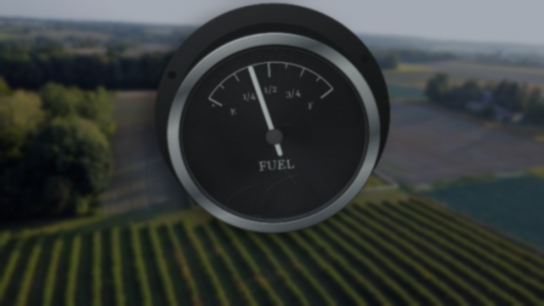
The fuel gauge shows 0.375
